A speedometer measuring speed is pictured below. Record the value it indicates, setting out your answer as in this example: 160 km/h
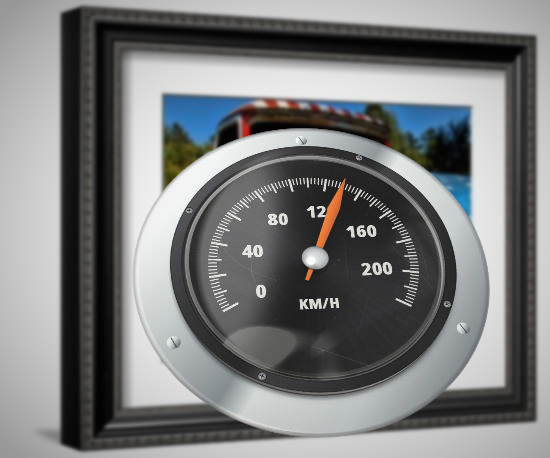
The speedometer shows 130 km/h
